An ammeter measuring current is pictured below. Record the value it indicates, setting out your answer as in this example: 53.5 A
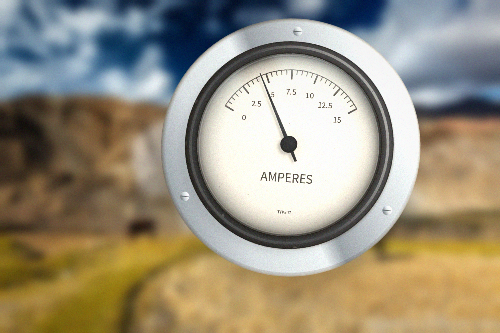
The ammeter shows 4.5 A
